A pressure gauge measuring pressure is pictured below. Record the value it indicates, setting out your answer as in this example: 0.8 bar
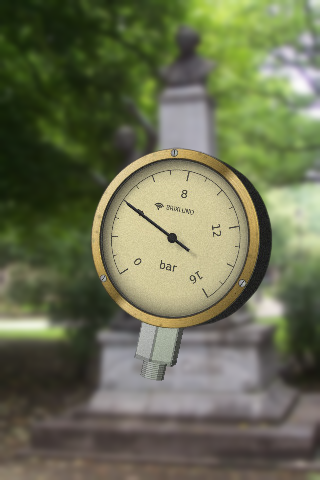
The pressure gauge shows 4 bar
